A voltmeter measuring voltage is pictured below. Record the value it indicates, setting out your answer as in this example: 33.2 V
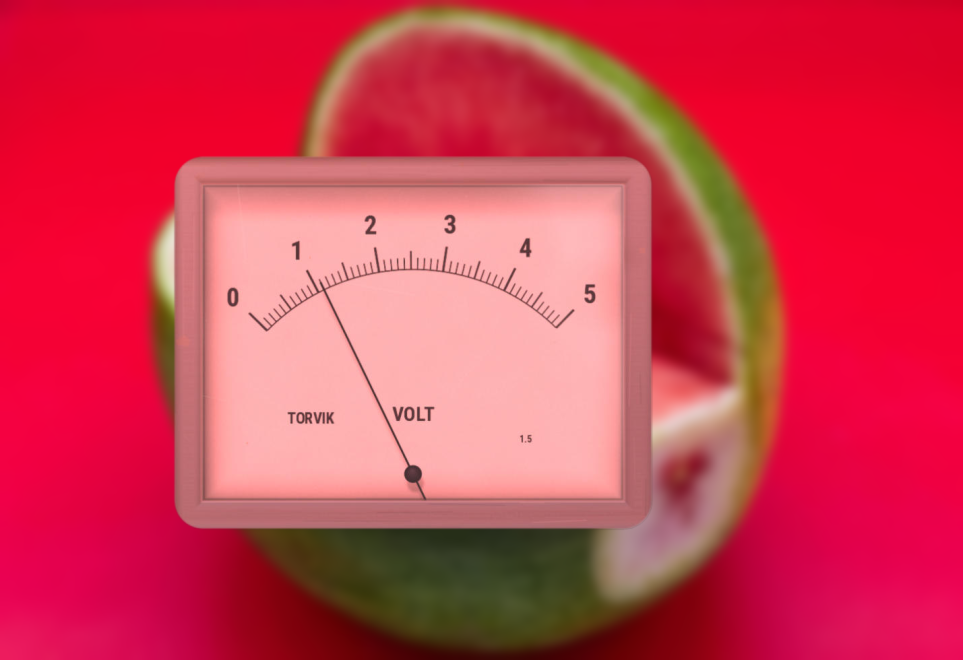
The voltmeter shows 1.1 V
